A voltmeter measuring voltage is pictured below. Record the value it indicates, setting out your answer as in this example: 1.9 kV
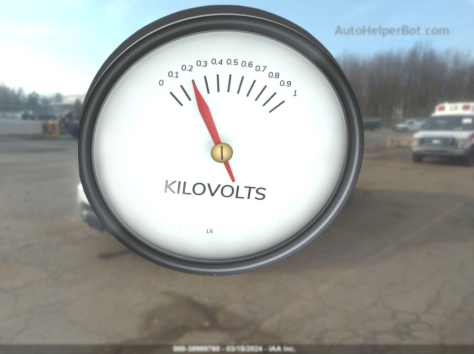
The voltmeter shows 0.2 kV
